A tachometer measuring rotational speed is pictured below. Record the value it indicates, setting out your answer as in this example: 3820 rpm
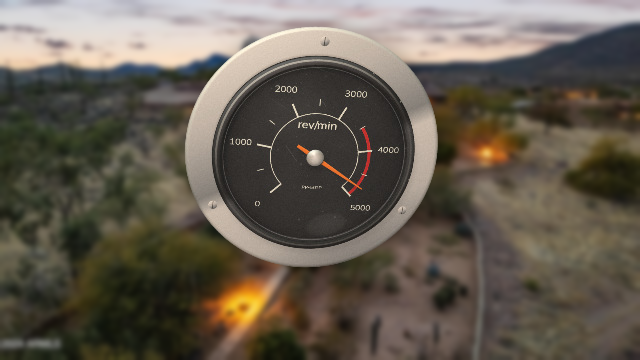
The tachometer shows 4750 rpm
